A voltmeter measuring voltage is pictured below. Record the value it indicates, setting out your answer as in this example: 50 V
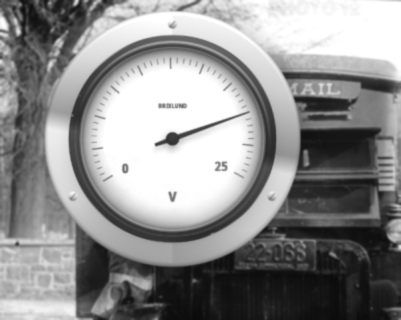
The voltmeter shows 20 V
